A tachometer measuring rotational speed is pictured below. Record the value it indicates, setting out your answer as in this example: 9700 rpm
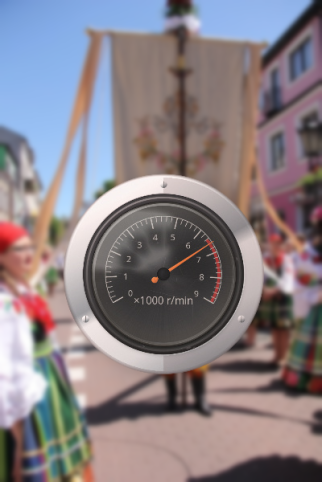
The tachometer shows 6600 rpm
